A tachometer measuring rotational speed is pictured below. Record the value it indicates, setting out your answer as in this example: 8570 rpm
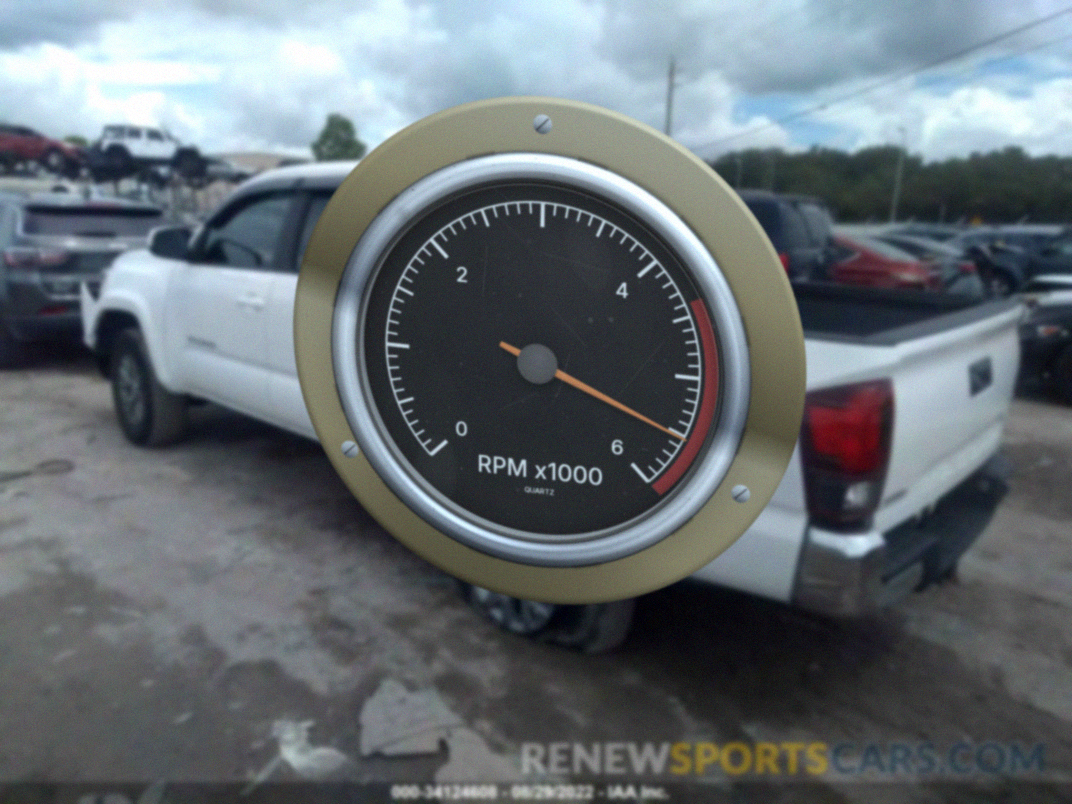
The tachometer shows 5500 rpm
